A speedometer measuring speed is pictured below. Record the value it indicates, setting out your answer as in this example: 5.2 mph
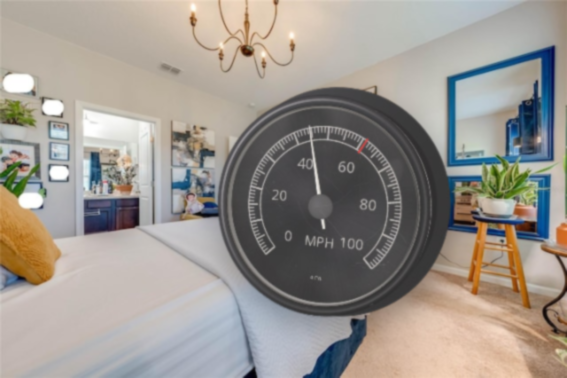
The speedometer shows 45 mph
